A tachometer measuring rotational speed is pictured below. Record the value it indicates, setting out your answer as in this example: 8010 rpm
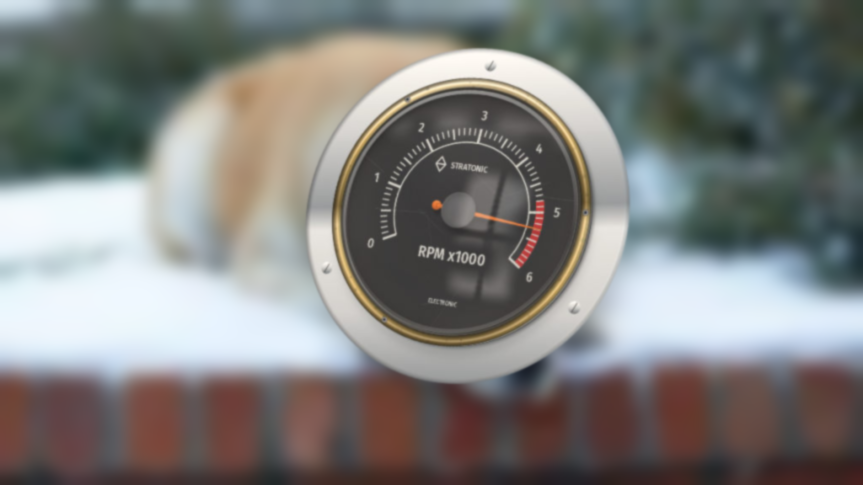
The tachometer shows 5300 rpm
